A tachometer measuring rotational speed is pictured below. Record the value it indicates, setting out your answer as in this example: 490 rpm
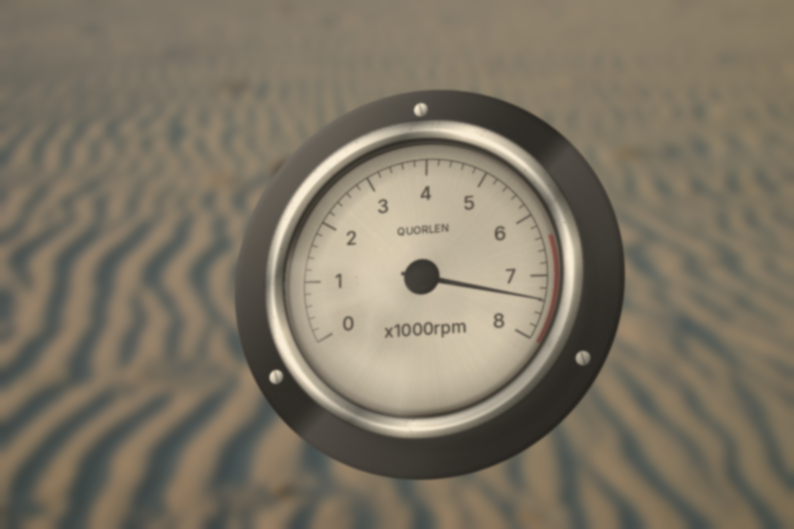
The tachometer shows 7400 rpm
